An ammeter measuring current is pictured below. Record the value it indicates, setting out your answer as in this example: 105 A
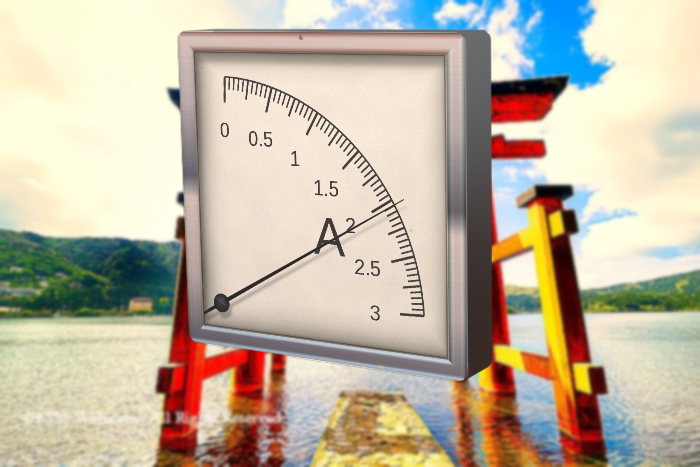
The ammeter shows 2.05 A
